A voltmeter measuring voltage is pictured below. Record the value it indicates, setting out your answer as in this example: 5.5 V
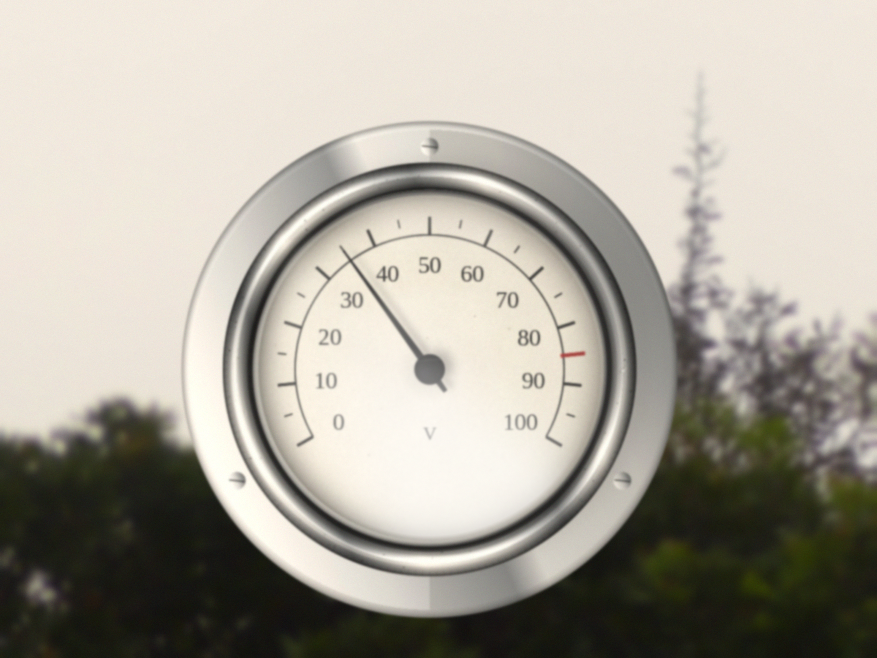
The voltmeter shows 35 V
